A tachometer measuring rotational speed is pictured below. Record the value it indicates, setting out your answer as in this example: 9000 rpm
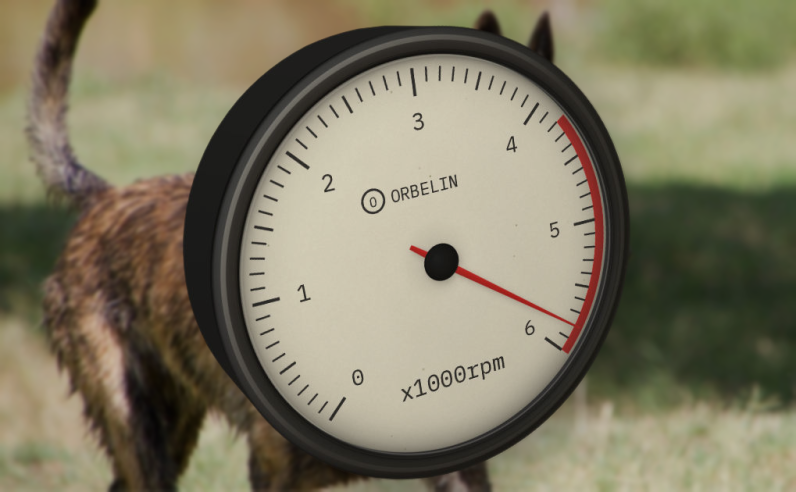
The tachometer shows 5800 rpm
